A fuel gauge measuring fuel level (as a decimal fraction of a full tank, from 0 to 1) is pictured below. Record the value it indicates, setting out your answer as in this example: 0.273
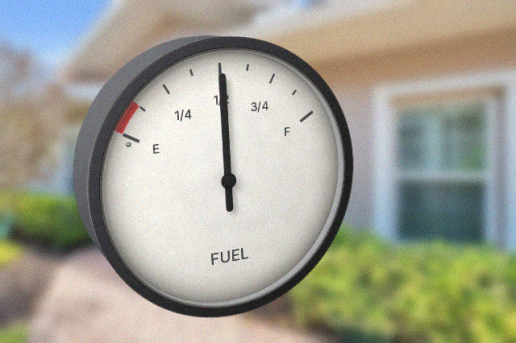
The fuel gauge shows 0.5
